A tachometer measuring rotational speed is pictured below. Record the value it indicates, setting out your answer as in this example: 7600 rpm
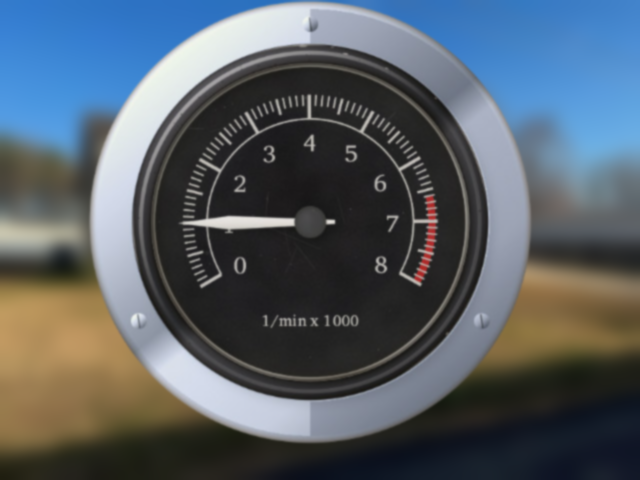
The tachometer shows 1000 rpm
